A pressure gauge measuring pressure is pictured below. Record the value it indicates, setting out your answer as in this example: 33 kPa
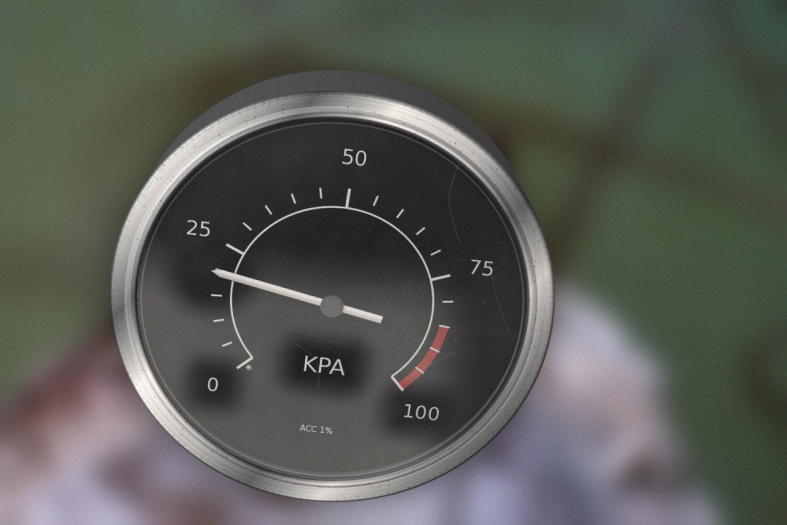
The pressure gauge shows 20 kPa
